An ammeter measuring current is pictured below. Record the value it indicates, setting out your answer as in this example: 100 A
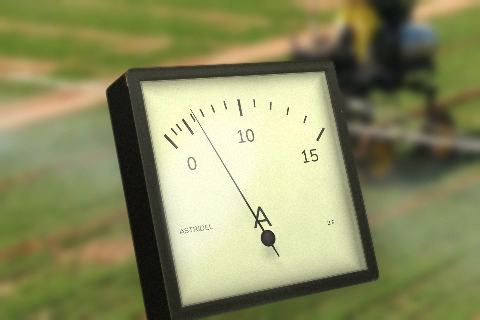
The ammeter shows 6 A
